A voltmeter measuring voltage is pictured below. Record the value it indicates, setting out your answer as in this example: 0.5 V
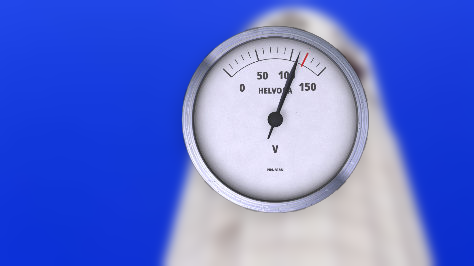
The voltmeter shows 110 V
